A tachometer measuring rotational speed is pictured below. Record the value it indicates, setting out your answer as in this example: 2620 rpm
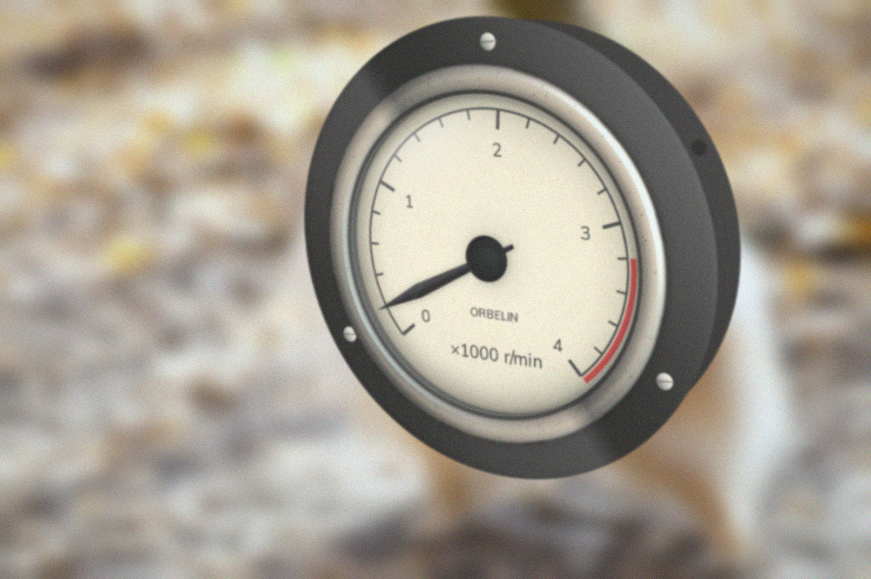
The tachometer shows 200 rpm
